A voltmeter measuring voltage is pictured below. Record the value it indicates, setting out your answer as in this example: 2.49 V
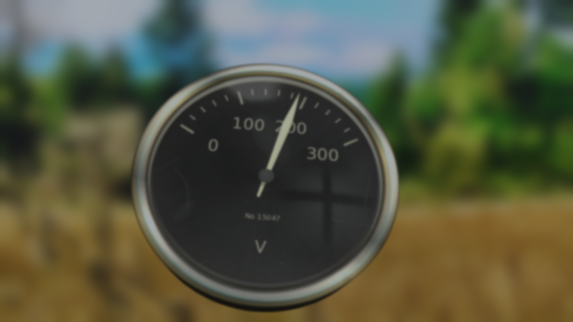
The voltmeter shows 190 V
